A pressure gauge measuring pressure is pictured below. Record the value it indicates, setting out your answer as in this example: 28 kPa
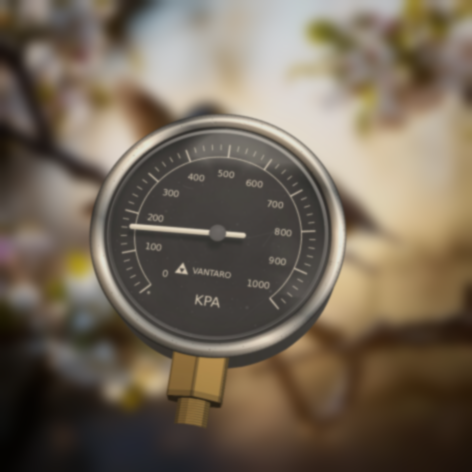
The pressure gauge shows 160 kPa
